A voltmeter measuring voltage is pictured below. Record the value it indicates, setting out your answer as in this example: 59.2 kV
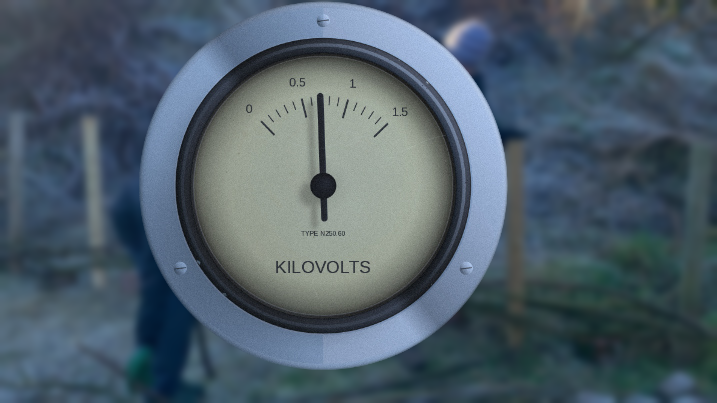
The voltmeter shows 0.7 kV
